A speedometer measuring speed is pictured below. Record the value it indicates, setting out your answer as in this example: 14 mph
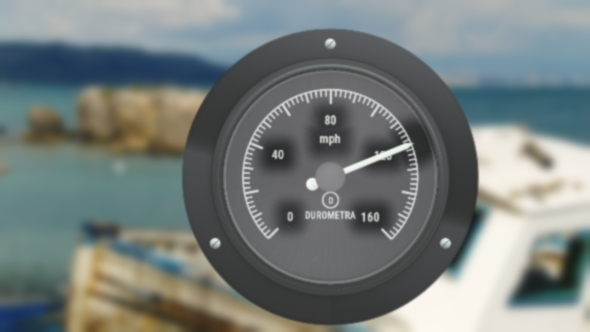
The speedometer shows 120 mph
